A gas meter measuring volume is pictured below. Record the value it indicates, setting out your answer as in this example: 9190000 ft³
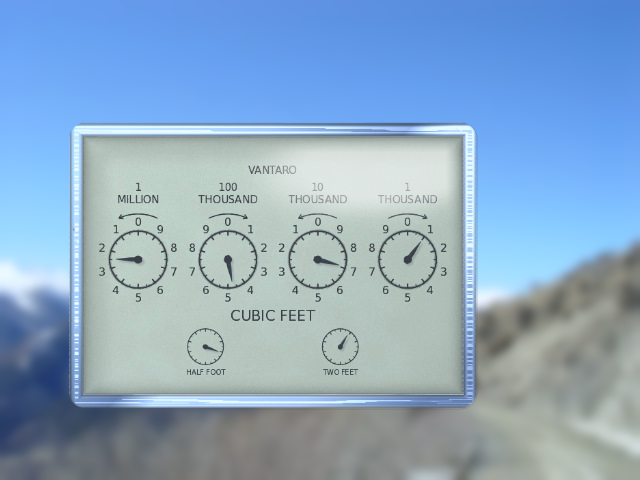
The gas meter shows 247100 ft³
